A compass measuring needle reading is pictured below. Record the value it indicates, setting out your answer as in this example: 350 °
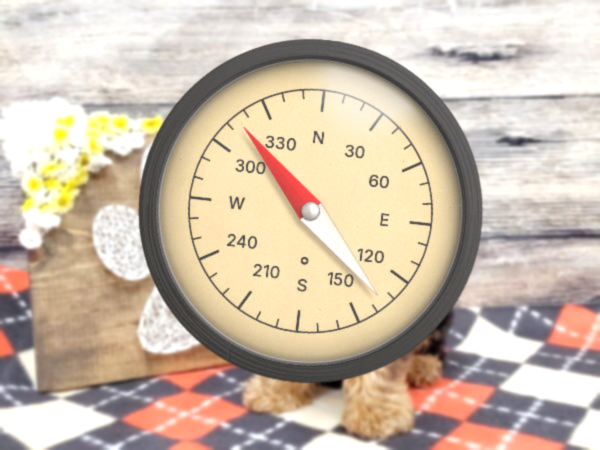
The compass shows 315 °
